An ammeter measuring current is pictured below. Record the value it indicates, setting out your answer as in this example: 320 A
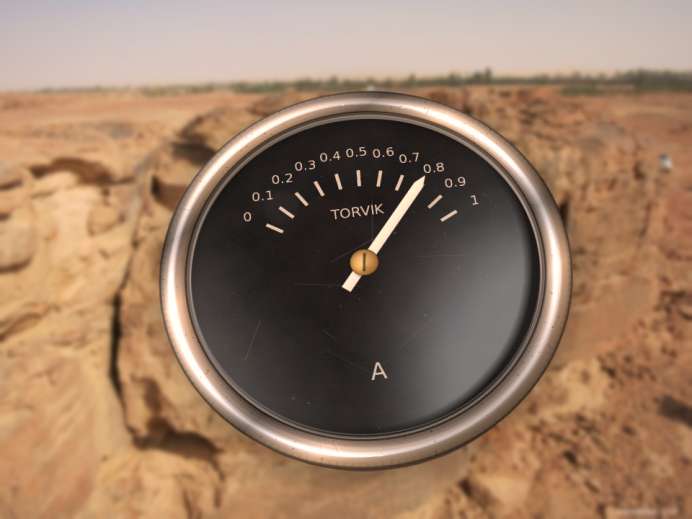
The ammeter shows 0.8 A
